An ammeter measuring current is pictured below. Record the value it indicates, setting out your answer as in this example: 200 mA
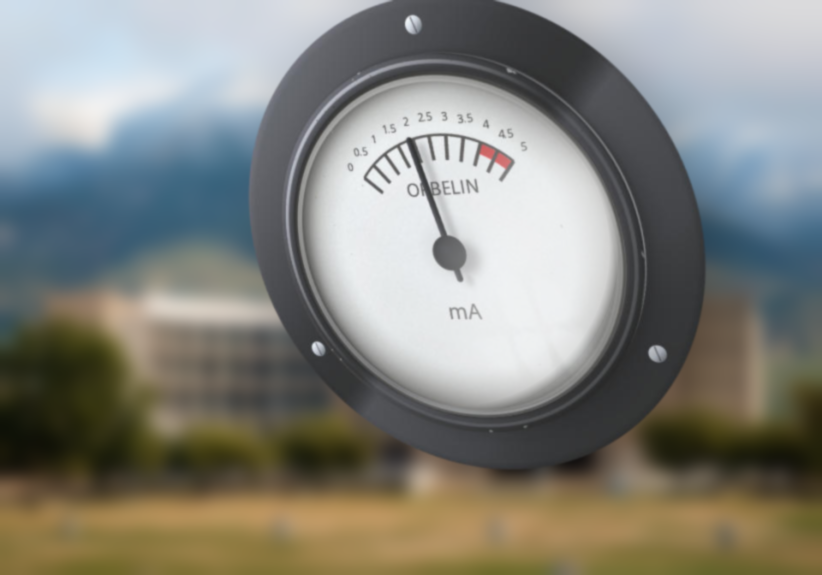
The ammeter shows 2 mA
